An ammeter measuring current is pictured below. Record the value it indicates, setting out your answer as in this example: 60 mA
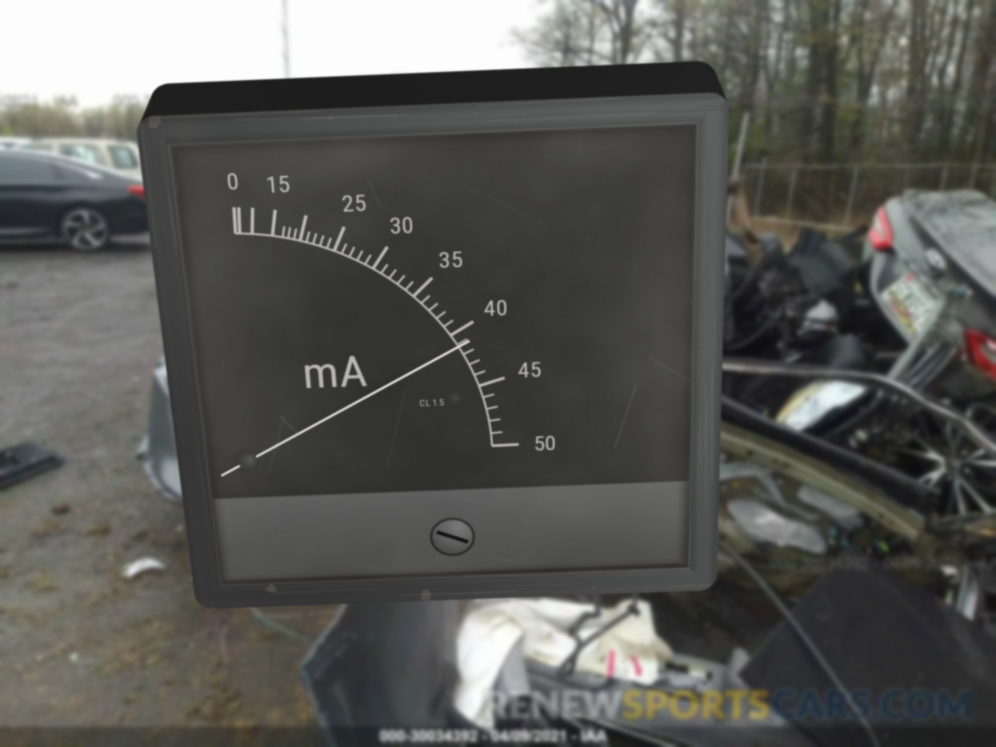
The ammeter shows 41 mA
